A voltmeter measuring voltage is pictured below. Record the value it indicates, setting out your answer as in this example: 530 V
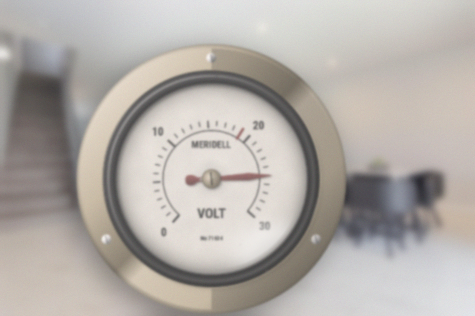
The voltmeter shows 25 V
